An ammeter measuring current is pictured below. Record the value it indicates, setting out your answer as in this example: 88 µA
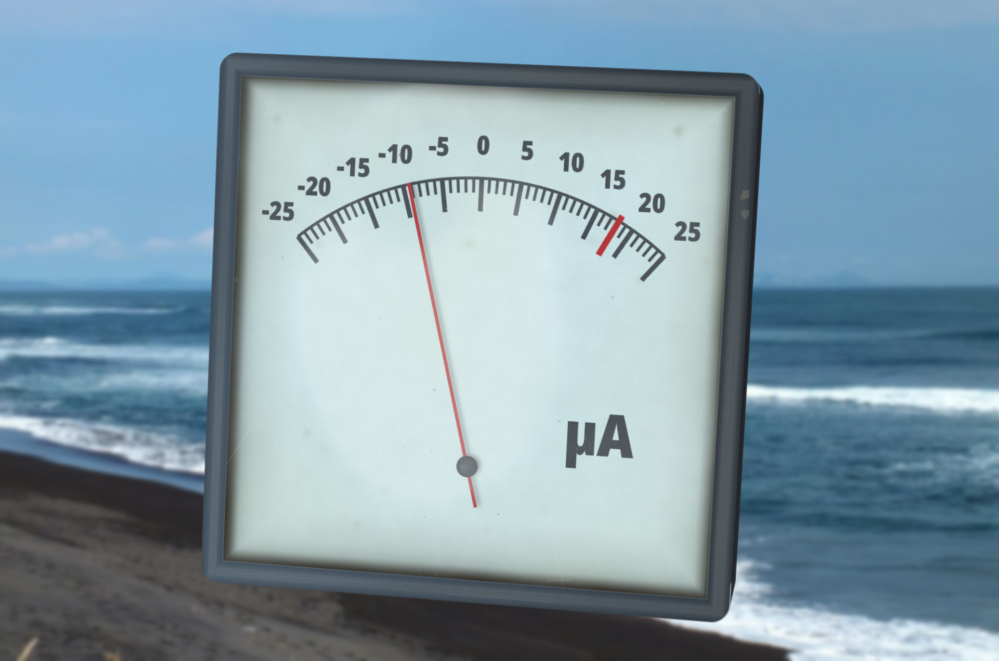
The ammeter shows -9 µA
